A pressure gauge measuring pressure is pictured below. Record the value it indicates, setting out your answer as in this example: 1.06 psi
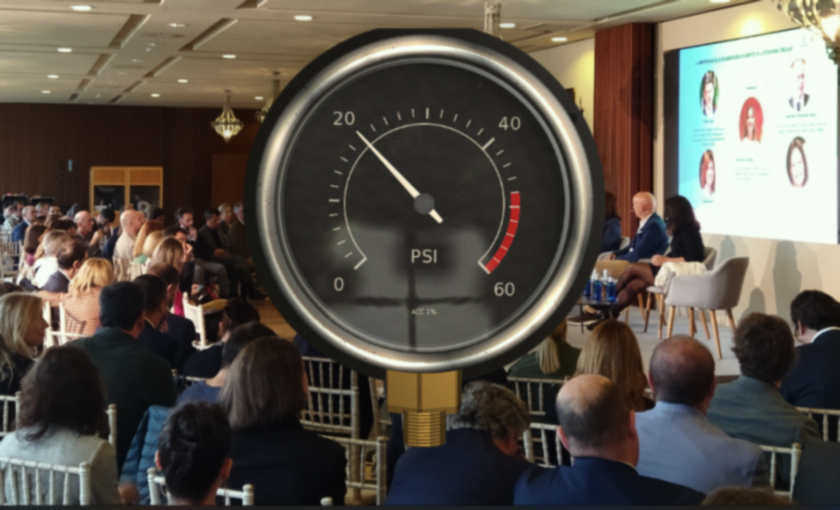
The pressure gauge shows 20 psi
